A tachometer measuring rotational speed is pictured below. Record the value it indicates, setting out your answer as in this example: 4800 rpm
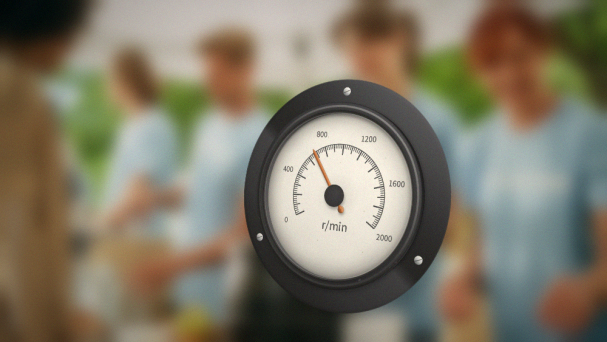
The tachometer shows 700 rpm
